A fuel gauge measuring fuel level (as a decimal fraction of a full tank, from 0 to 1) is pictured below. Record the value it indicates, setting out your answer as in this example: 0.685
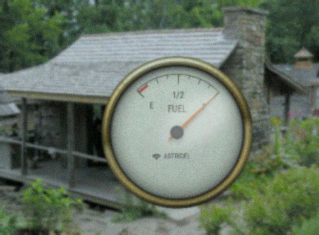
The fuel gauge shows 1
